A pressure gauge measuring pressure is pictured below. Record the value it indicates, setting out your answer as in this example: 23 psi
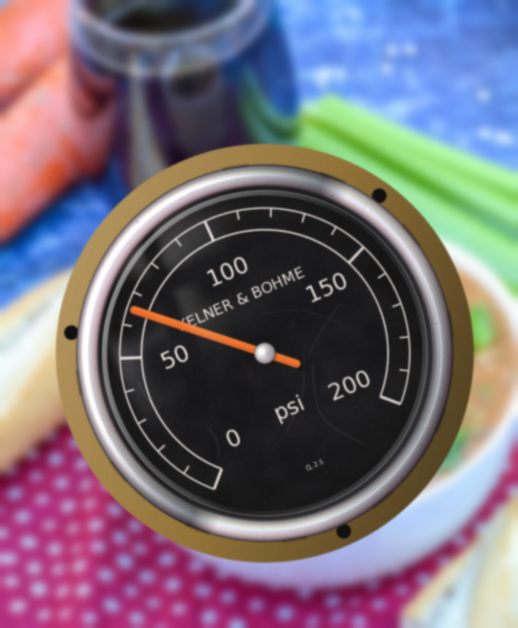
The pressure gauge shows 65 psi
